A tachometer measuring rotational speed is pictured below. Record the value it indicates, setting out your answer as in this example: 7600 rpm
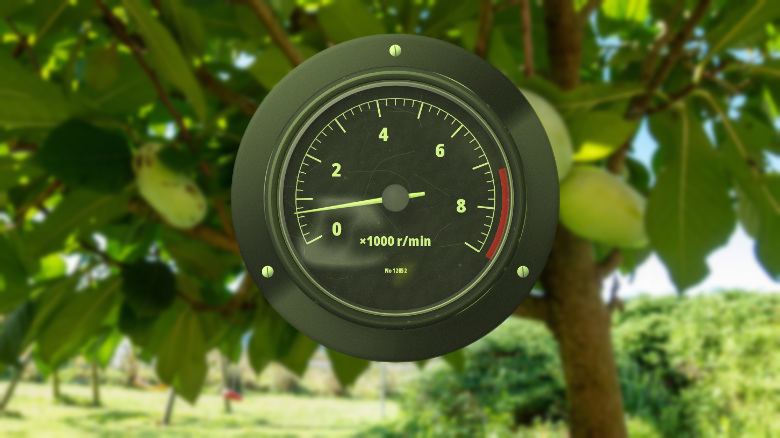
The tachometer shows 700 rpm
